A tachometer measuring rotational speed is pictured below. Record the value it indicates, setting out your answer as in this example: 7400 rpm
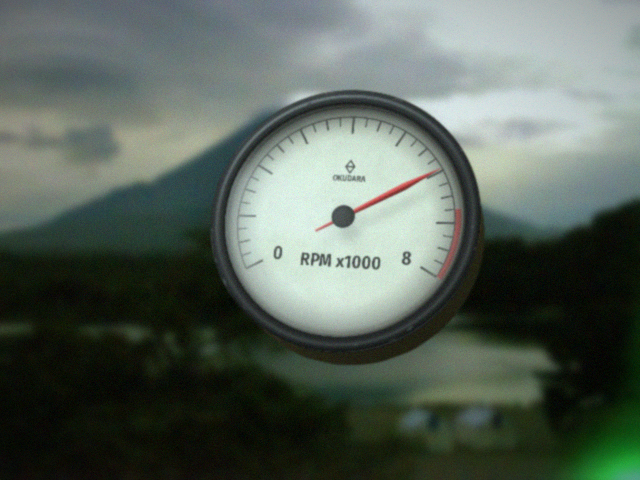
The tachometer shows 6000 rpm
